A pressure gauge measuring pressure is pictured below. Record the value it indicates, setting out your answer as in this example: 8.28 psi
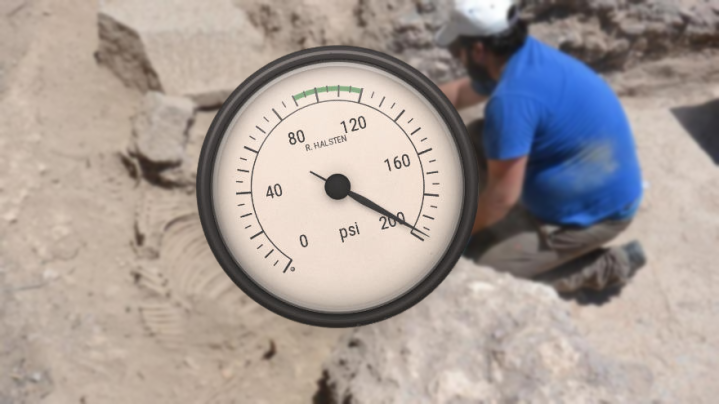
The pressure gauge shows 197.5 psi
